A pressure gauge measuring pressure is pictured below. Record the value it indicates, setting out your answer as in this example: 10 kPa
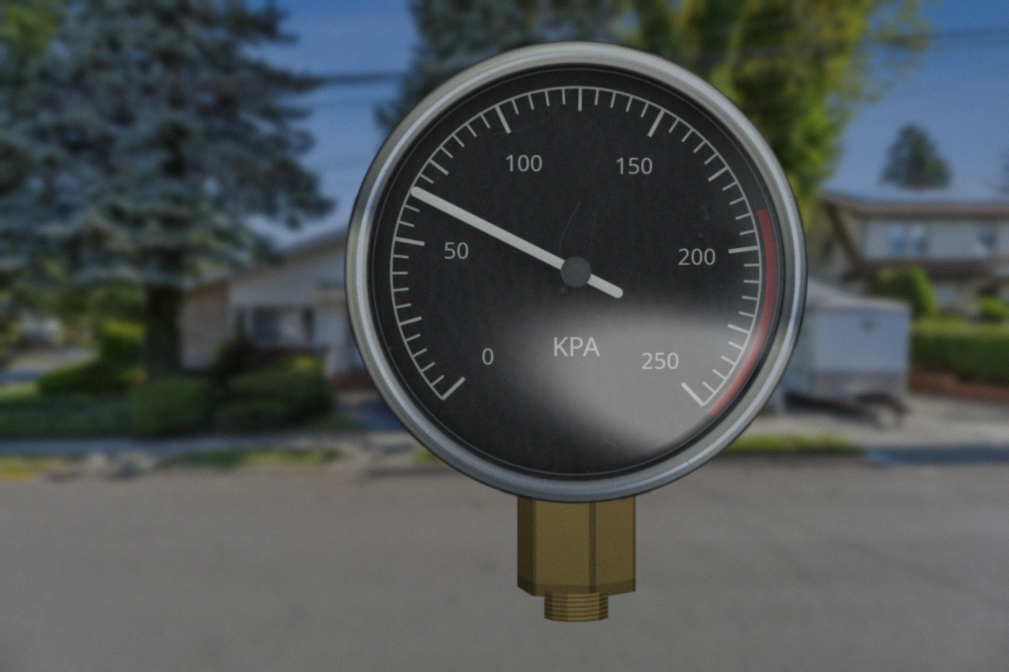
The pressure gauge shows 65 kPa
